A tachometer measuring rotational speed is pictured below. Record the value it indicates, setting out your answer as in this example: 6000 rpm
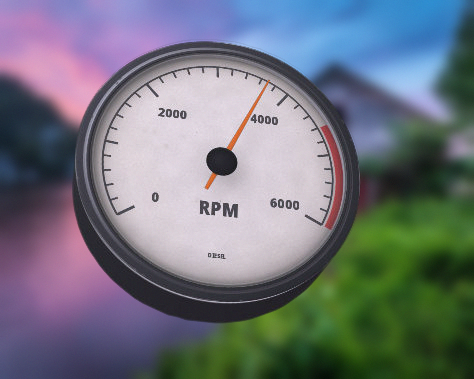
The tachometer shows 3700 rpm
